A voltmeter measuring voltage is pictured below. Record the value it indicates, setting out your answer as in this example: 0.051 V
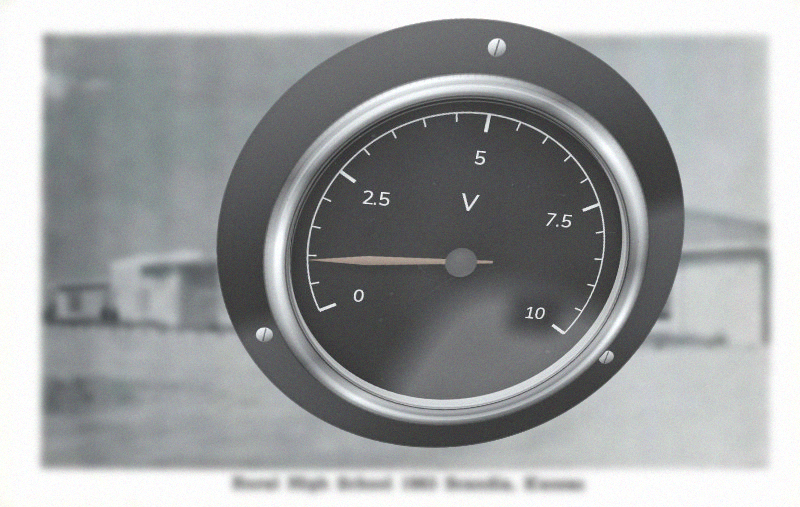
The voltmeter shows 1 V
